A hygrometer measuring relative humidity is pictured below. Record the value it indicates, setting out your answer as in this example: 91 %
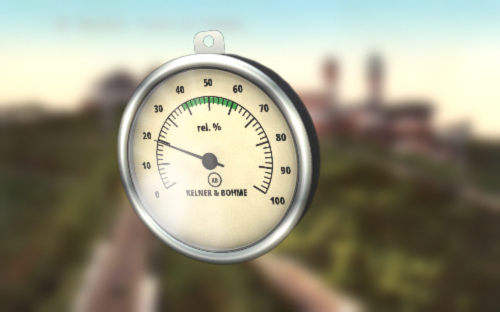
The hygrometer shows 20 %
